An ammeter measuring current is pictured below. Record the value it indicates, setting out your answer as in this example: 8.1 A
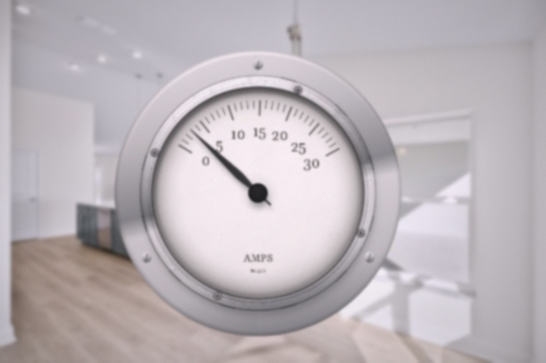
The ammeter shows 3 A
